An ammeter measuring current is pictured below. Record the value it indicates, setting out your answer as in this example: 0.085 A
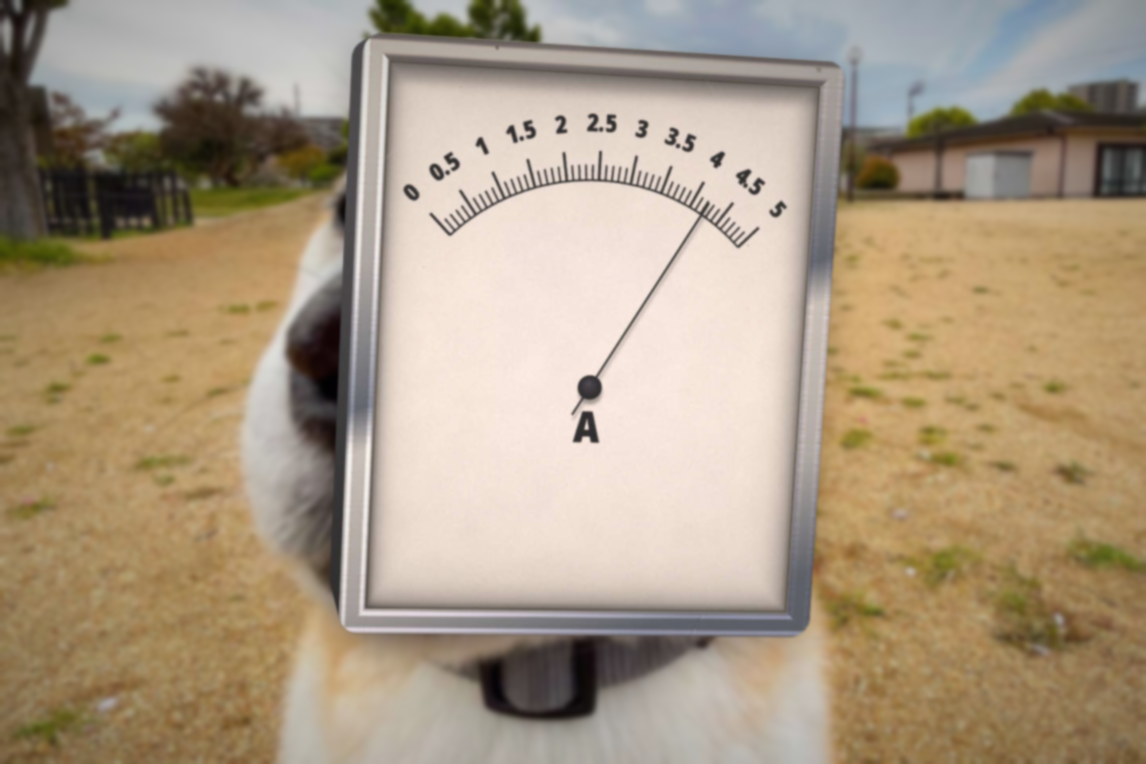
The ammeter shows 4.2 A
